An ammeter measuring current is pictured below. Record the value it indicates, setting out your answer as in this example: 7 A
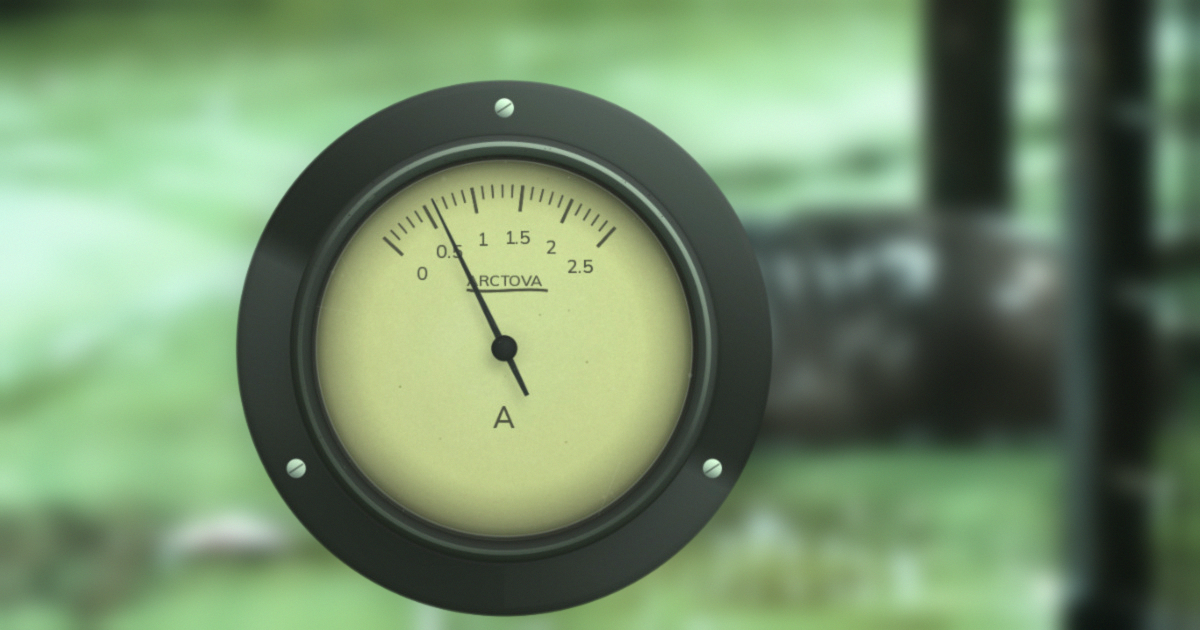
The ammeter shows 0.6 A
